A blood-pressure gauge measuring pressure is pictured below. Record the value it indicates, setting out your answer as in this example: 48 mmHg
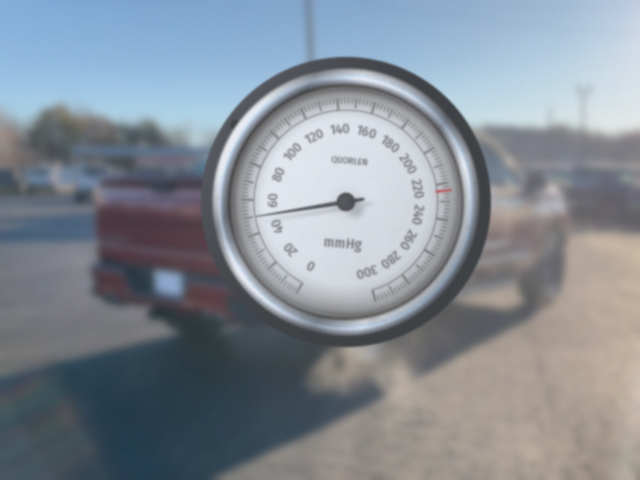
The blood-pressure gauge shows 50 mmHg
